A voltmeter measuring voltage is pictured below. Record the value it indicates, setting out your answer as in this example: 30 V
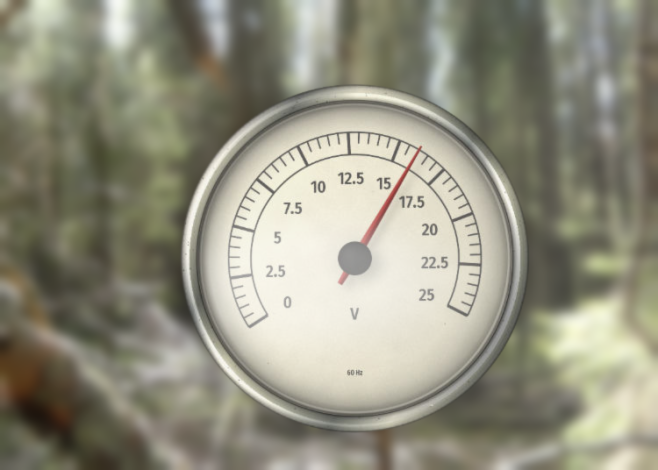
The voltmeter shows 16 V
